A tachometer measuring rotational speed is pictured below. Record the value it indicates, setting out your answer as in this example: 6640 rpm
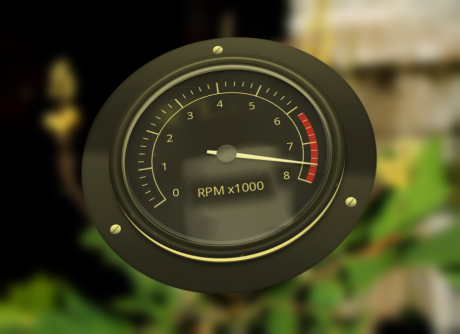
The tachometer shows 7600 rpm
